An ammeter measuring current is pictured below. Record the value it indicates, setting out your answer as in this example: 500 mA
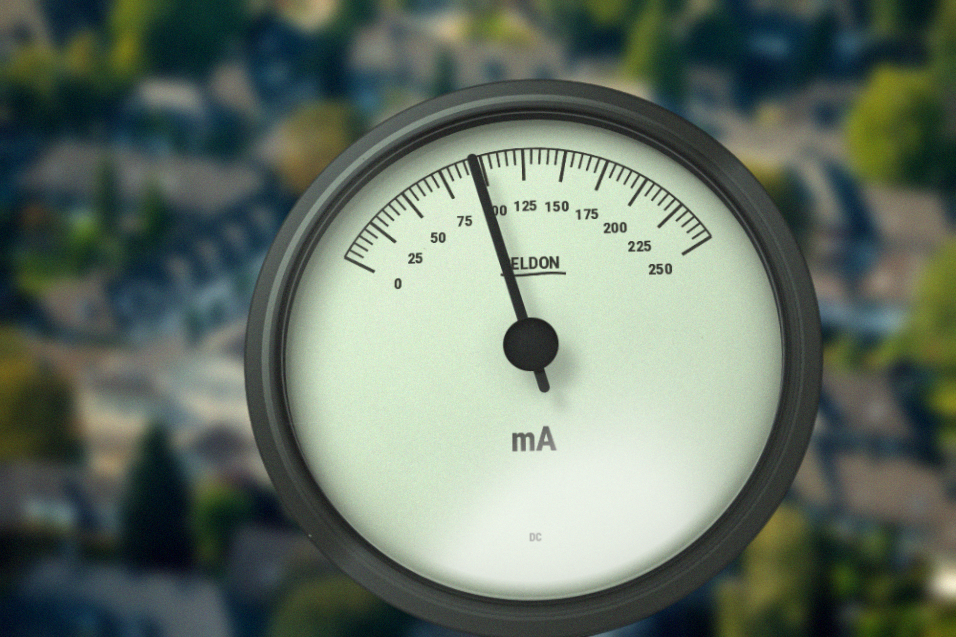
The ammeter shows 95 mA
